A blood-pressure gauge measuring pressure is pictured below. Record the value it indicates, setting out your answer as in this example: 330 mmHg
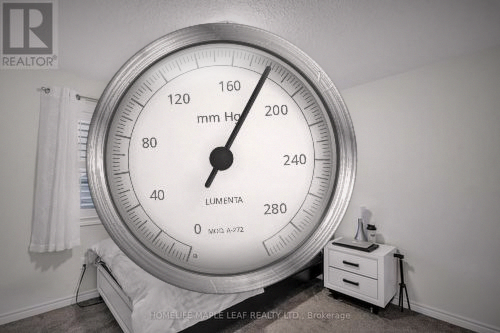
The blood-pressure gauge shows 180 mmHg
